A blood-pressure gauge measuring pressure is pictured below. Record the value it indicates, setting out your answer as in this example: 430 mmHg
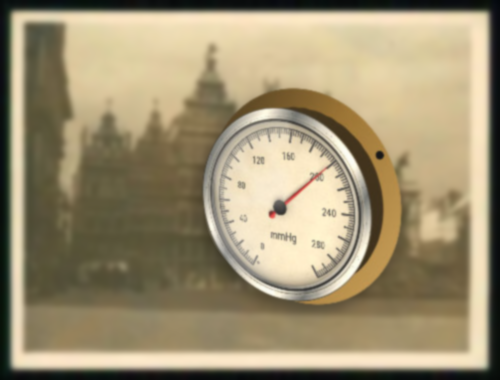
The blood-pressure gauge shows 200 mmHg
